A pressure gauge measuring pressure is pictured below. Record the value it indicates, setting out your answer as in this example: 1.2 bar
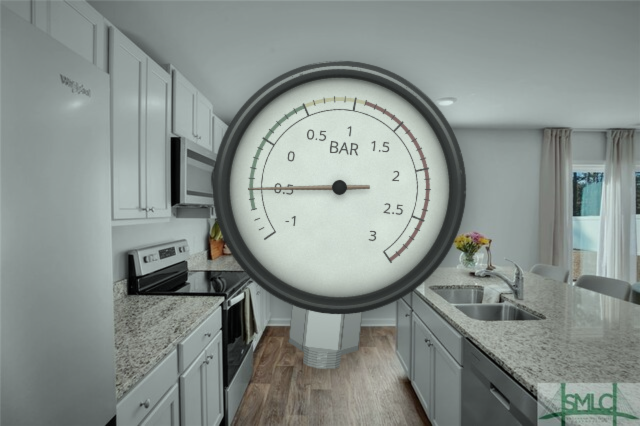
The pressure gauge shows -0.5 bar
